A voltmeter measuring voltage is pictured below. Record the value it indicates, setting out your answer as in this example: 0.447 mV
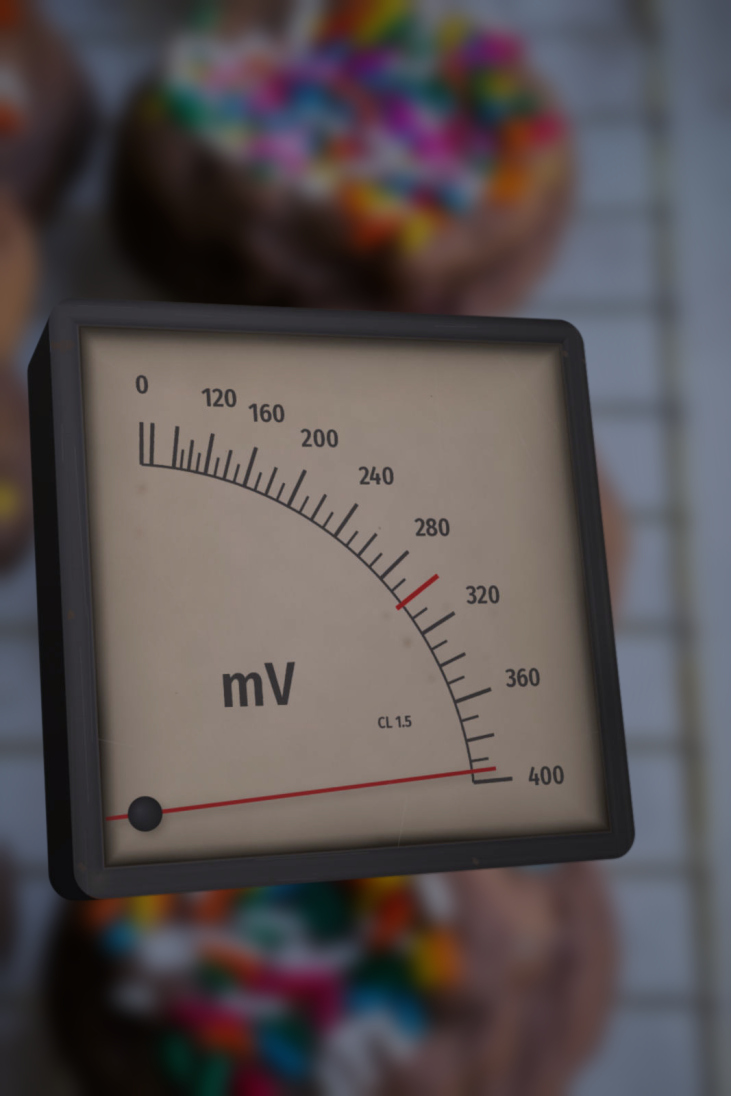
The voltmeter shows 395 mV
